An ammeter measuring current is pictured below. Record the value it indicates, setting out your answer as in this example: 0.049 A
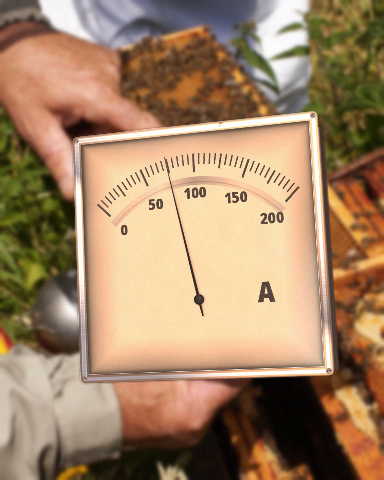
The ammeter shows 75 A
